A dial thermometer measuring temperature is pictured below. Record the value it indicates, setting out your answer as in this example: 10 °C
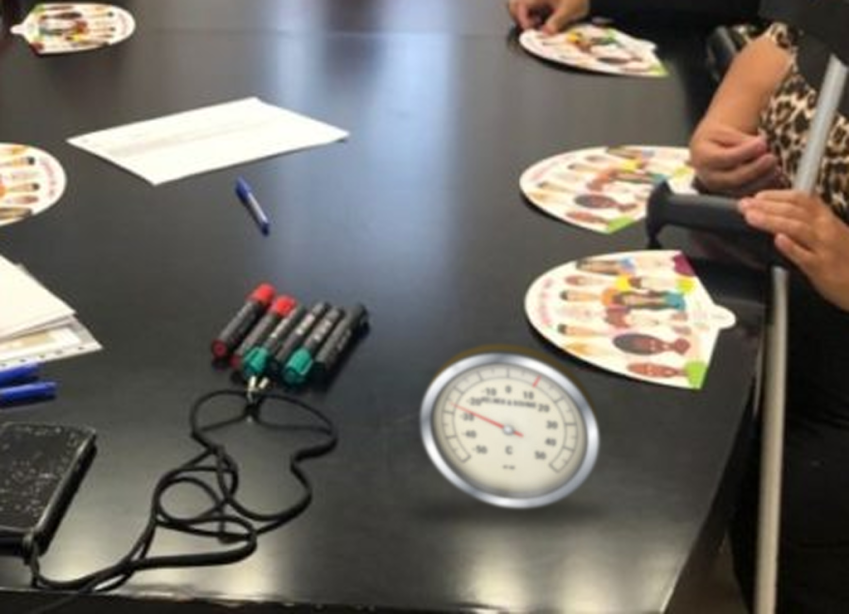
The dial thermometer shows -25 °C
